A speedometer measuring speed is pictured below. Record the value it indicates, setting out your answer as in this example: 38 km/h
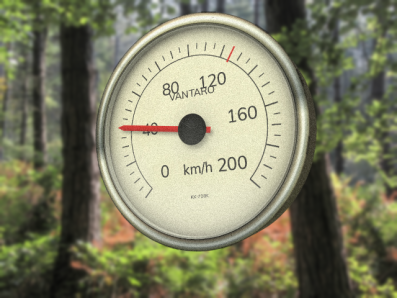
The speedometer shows 40 km/h
